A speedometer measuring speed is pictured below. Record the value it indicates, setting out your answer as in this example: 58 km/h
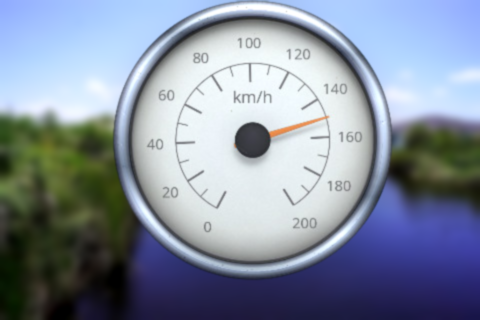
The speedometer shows 150 km/h
